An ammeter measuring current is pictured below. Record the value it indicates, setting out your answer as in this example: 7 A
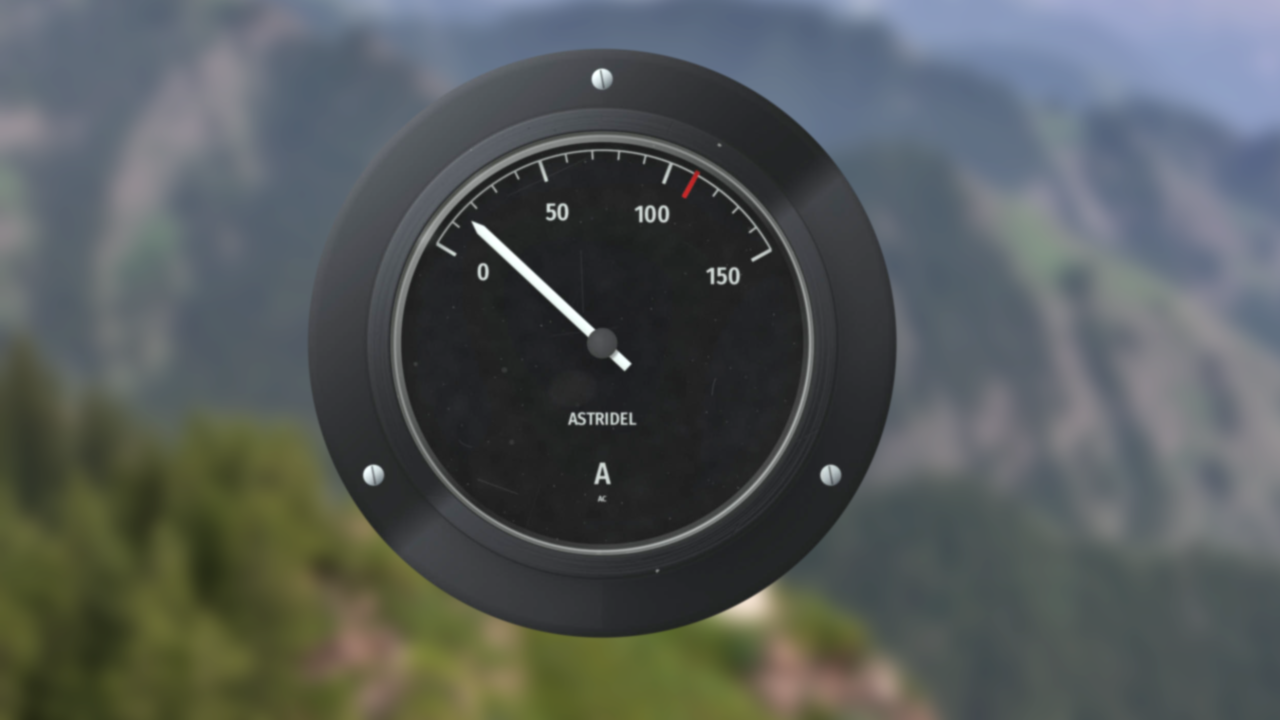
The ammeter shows 15 A
